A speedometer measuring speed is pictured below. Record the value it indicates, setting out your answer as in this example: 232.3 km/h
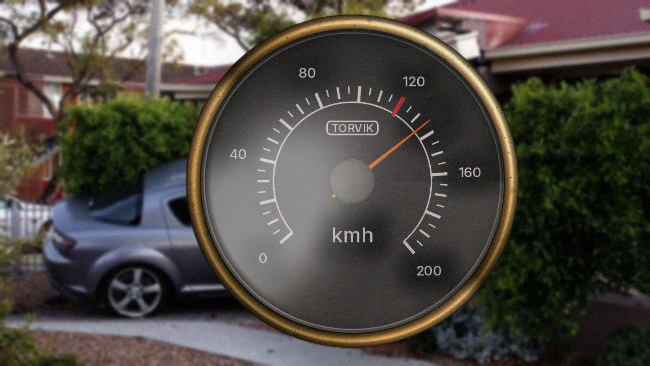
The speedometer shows 135 km/h
